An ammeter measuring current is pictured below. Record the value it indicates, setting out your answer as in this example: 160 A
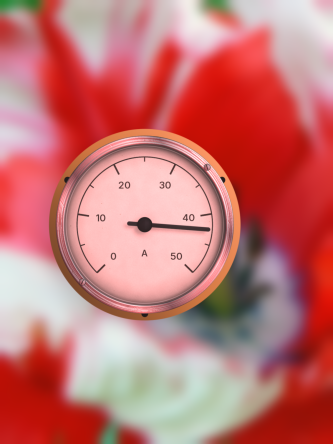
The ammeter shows 42.5 A
